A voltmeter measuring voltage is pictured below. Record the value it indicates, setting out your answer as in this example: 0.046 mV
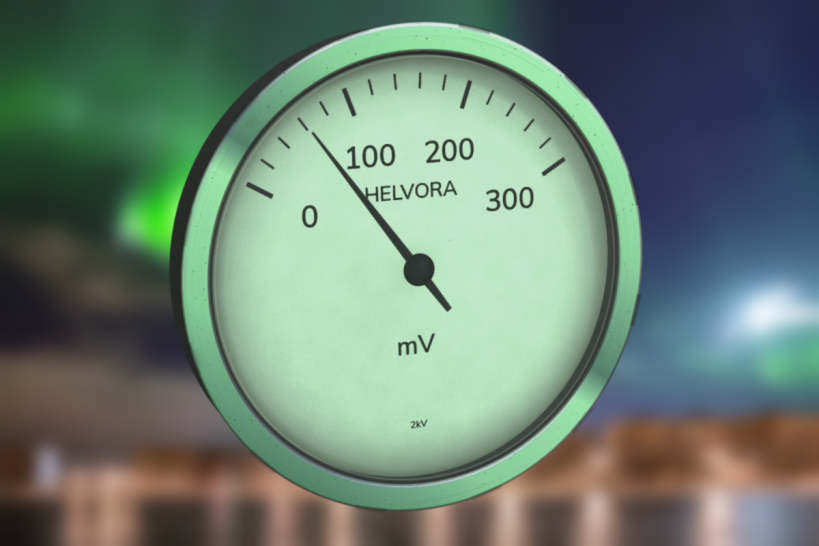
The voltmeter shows 60 mV
